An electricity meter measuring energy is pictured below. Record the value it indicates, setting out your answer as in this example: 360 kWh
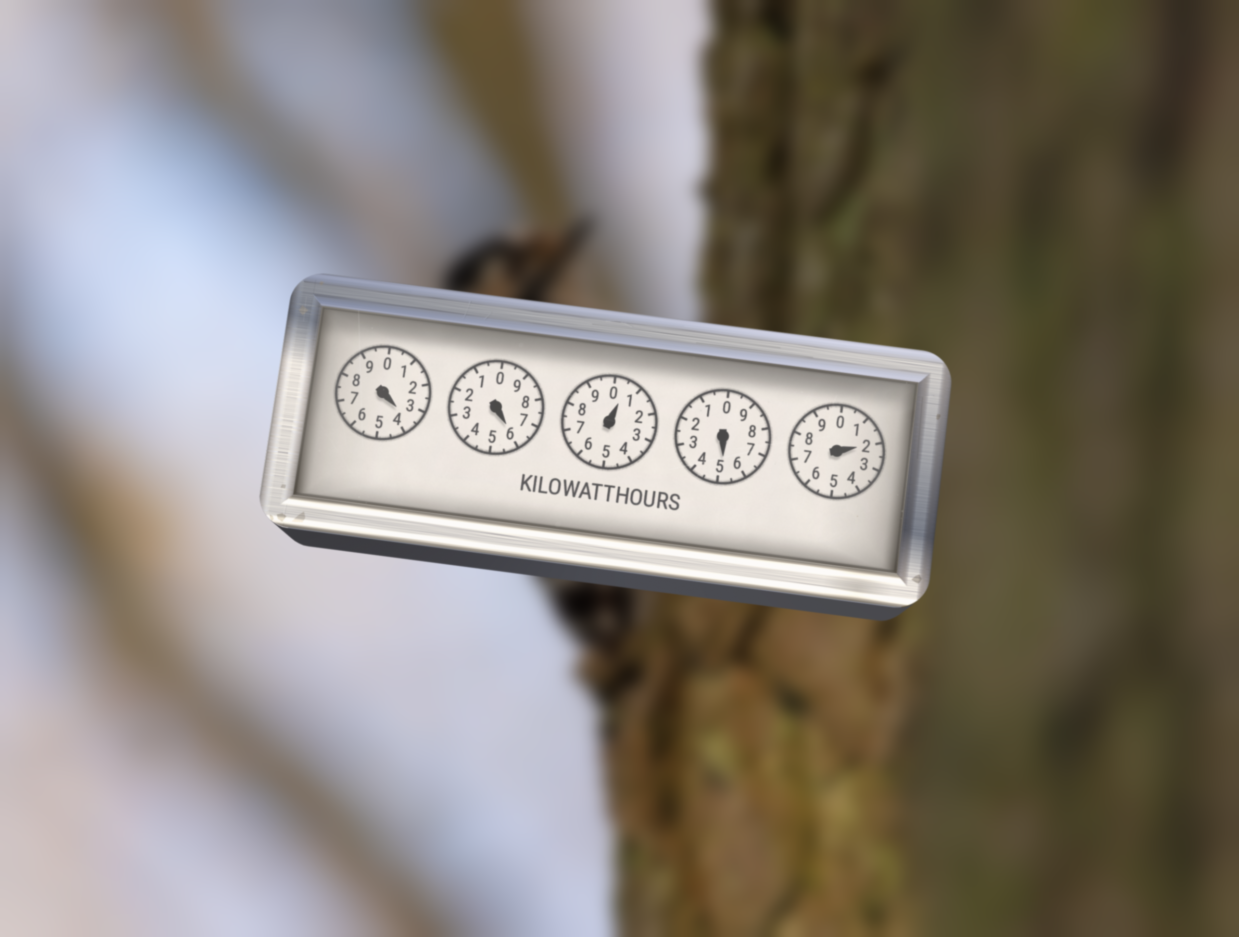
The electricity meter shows 36052 kWh
